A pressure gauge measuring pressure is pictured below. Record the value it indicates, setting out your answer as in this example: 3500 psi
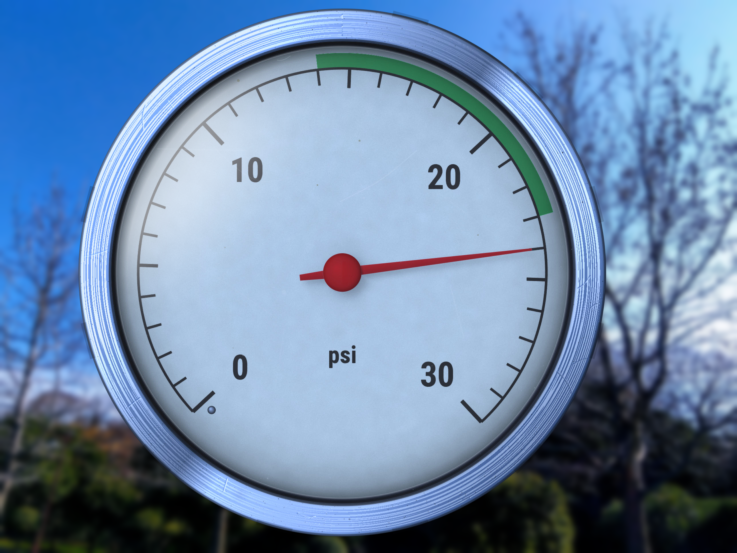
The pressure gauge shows 24 psi
